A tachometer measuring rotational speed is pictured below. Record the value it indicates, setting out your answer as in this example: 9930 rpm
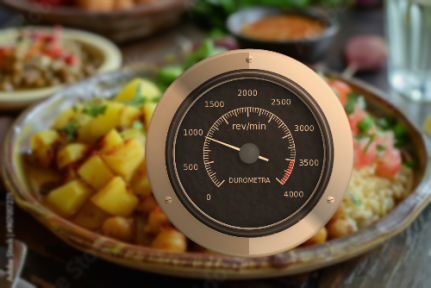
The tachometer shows 1000 rpm
